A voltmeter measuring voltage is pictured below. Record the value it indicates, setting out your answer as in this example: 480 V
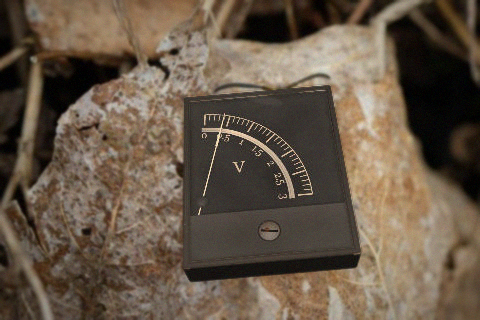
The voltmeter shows 0.4 V
